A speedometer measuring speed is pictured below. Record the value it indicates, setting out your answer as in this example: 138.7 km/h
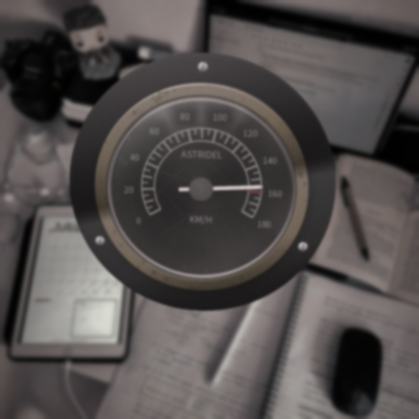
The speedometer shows 155 km/h
